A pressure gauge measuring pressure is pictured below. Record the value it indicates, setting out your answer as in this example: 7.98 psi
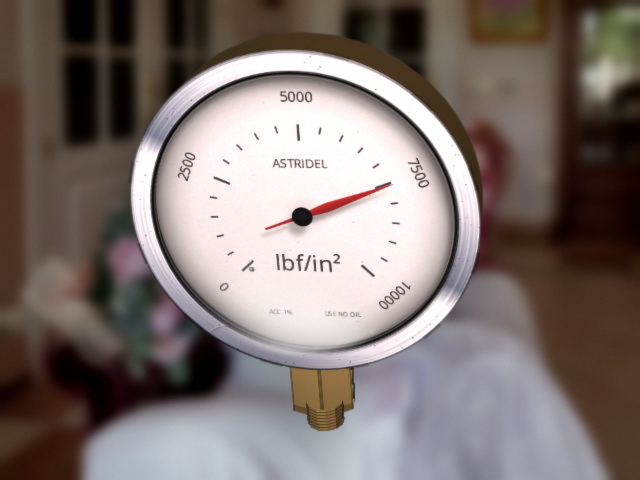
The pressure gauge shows 7500 psi
